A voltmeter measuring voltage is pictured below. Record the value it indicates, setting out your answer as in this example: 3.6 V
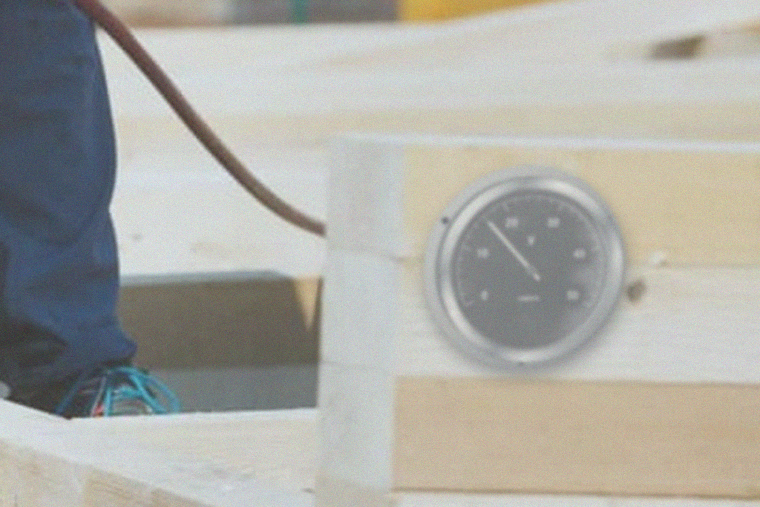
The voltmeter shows 16 V
